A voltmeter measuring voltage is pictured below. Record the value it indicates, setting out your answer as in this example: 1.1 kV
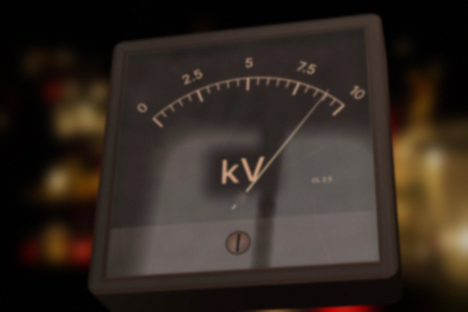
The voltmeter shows 9 kV
